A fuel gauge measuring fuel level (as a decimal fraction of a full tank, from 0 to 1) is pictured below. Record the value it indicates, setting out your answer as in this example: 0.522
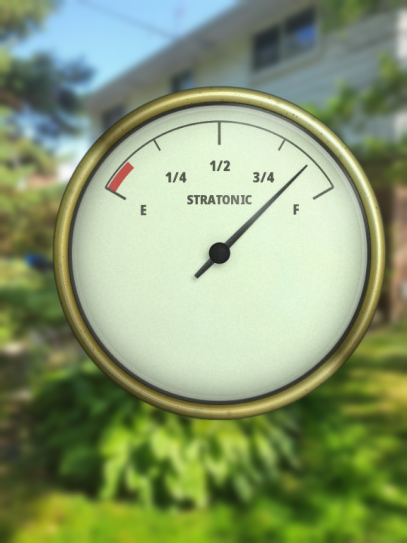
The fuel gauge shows 0.875
